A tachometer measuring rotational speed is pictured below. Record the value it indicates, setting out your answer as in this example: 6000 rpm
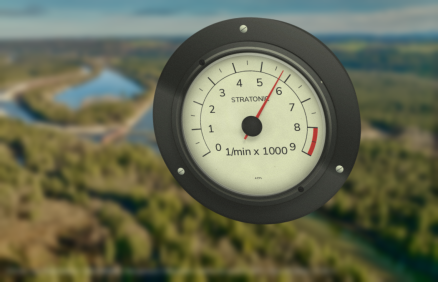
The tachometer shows 5750 rpm
